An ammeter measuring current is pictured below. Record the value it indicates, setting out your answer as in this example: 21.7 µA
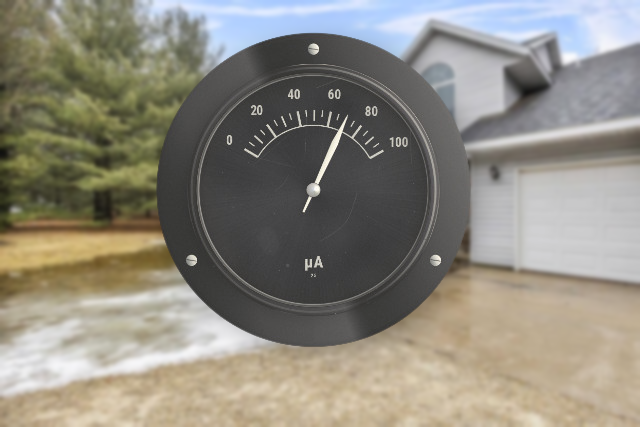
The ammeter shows 70 µA
